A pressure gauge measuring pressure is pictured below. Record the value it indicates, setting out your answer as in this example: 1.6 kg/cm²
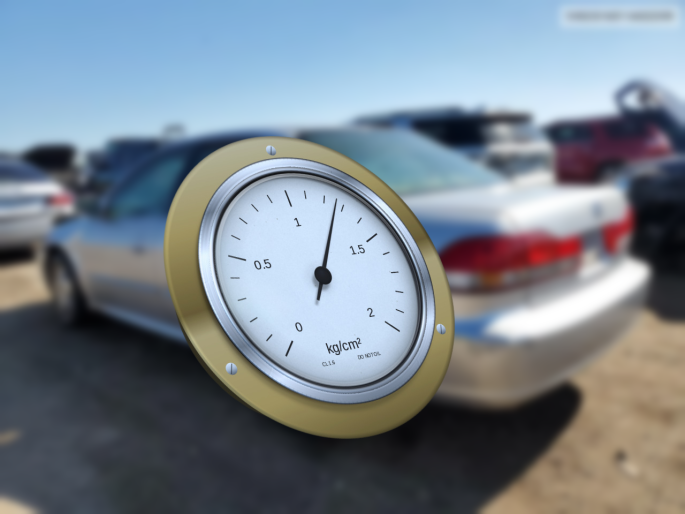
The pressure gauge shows 1.25 kg/cm²
